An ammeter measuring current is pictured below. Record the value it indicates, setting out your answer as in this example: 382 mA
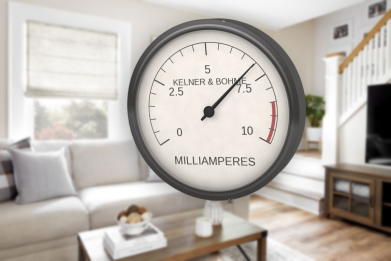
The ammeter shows 7 mA
